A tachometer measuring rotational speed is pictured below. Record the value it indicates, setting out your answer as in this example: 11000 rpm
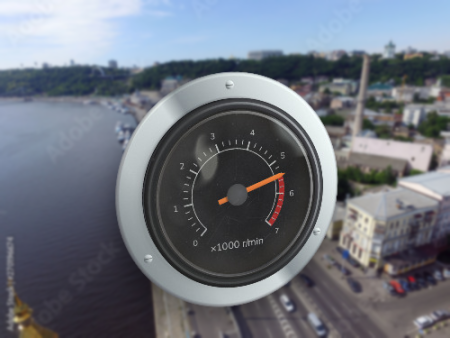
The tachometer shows 5400 rpm
